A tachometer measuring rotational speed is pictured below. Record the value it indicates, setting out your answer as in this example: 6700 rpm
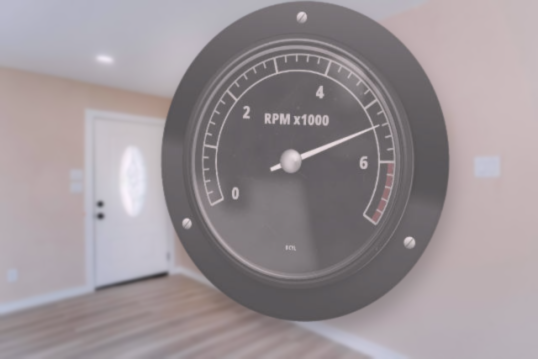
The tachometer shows 5400 rpm
